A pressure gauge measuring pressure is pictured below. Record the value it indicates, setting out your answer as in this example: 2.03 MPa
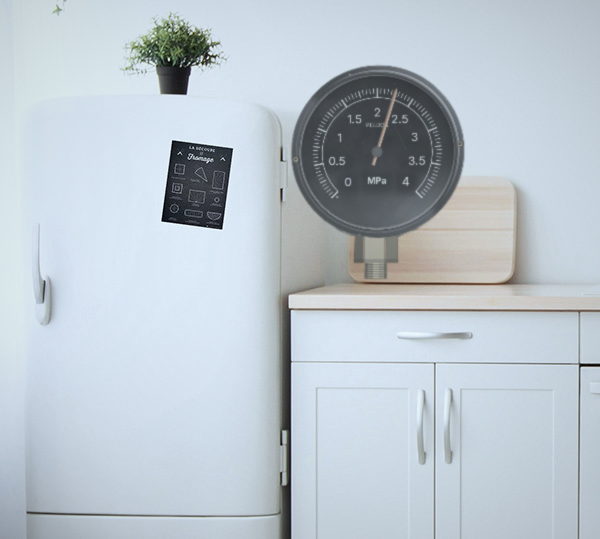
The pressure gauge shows 2.25 MPa
